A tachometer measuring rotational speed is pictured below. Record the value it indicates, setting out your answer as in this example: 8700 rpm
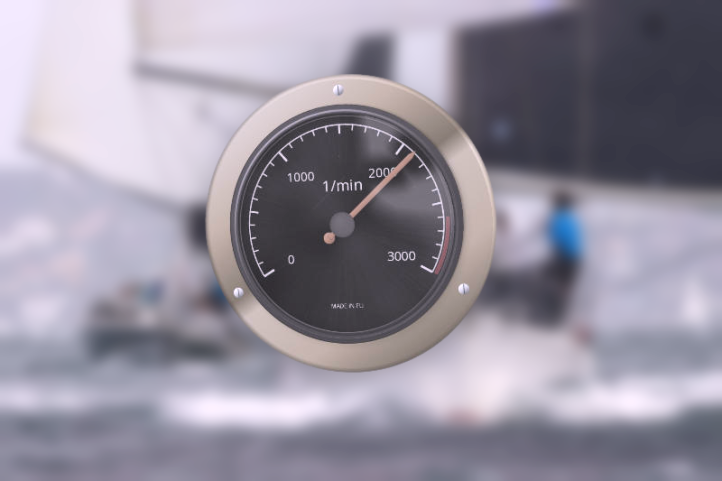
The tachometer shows 2100 rpm
